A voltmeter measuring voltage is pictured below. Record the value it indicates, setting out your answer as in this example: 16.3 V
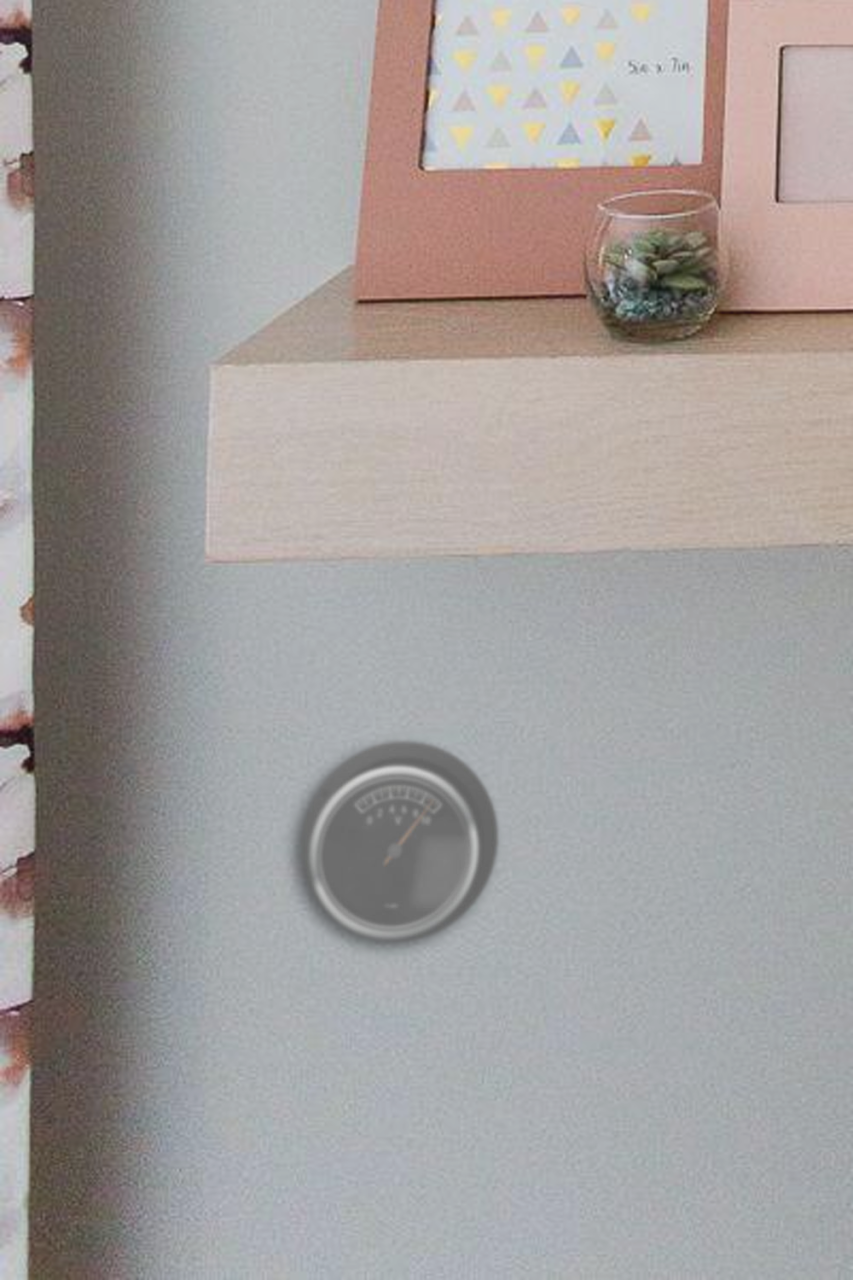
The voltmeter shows 9 V
